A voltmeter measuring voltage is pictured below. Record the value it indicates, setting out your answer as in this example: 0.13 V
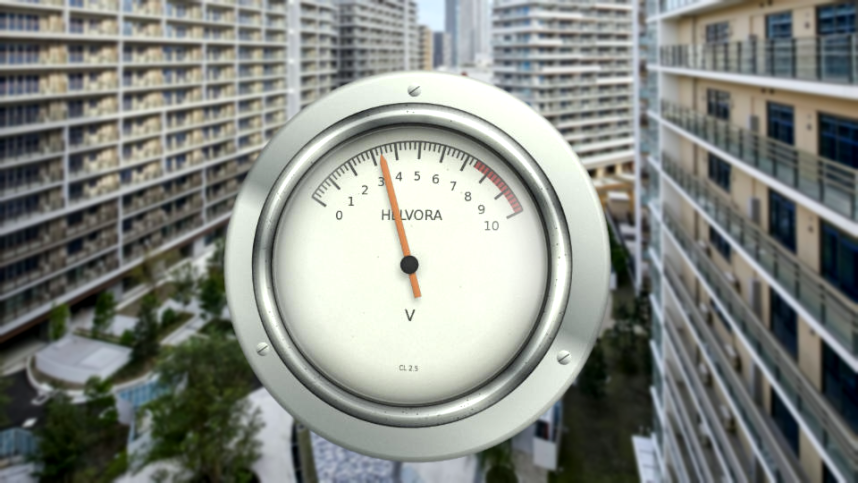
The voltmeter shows 3.4 V
